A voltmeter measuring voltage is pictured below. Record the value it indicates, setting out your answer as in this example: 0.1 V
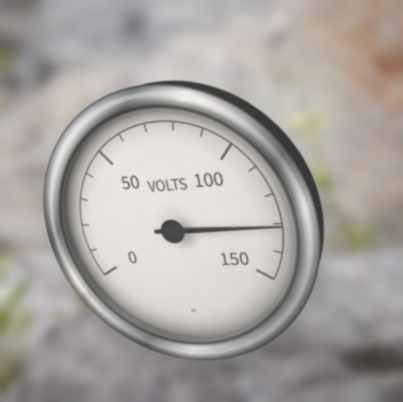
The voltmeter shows 130 V
